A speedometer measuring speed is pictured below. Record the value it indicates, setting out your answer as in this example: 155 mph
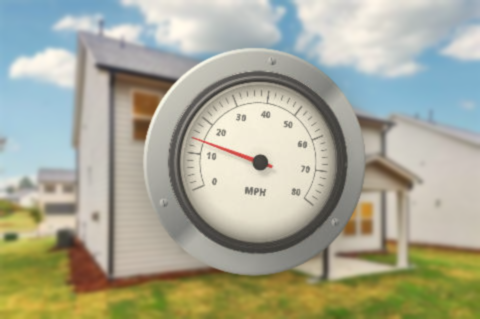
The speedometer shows 14 mph
